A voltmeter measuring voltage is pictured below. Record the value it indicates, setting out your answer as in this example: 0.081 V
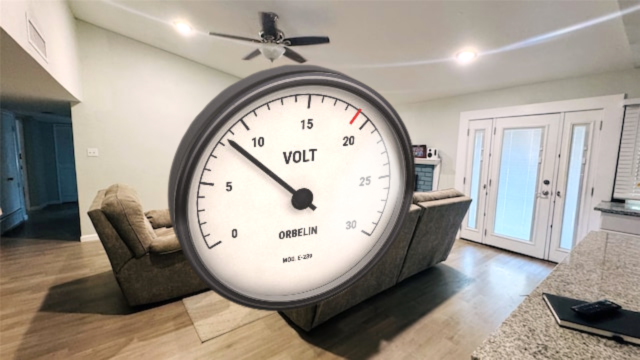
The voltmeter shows 8.5 V
